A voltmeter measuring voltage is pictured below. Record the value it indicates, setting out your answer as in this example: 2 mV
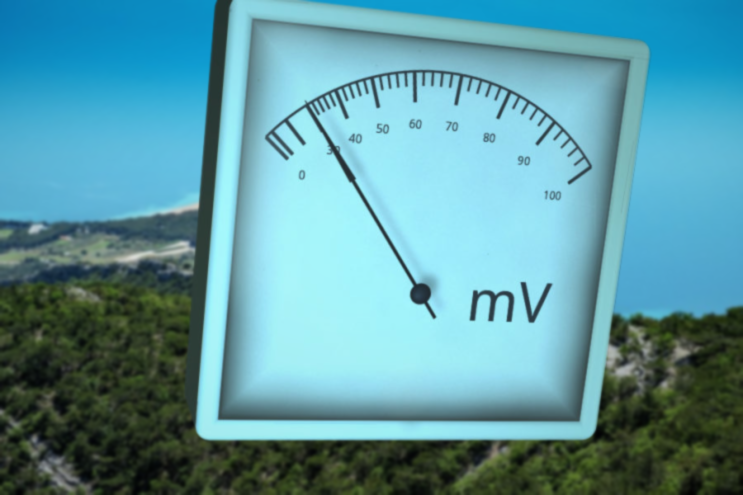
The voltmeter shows 30 mV
